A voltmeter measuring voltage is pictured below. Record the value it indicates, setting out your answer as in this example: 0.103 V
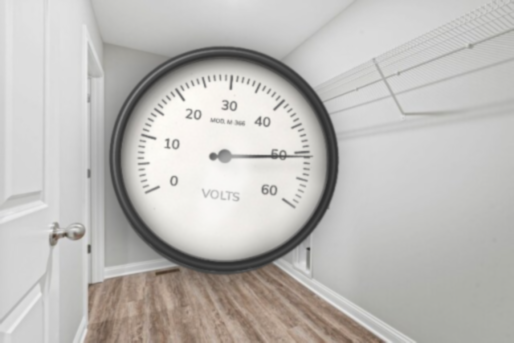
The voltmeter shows 51 V
